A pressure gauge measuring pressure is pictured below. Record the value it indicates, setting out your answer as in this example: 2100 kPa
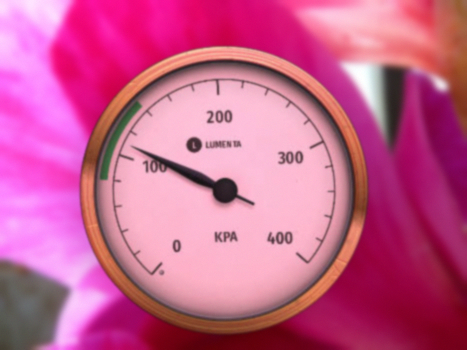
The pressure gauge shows 110 kPa
